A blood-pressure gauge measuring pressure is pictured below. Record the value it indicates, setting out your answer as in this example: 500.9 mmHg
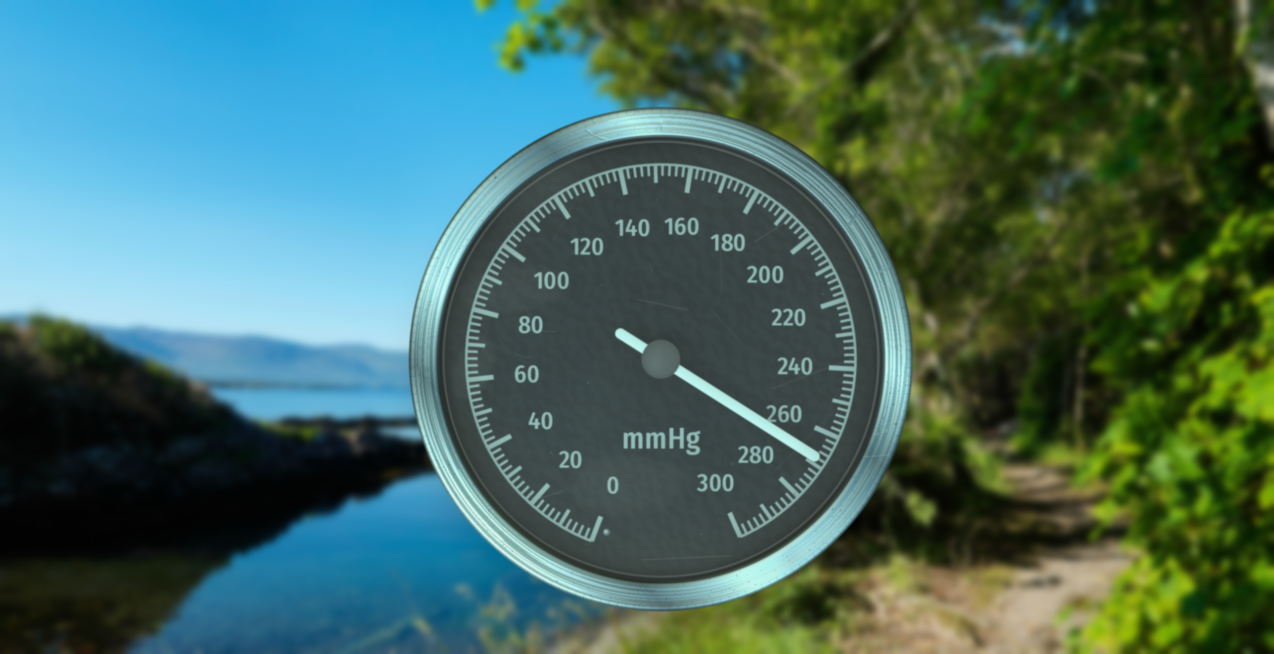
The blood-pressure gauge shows 268 mmHg
